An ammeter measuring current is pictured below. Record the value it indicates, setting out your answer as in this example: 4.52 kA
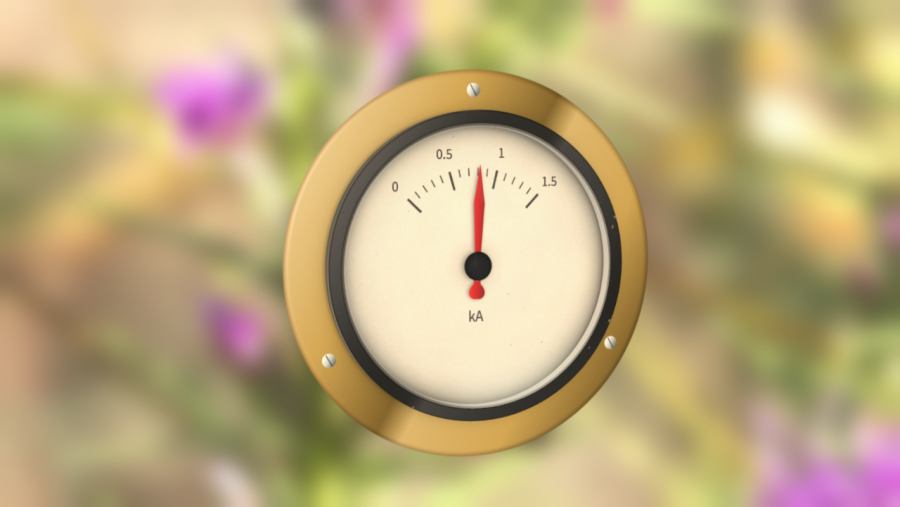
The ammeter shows 0.8 kA
